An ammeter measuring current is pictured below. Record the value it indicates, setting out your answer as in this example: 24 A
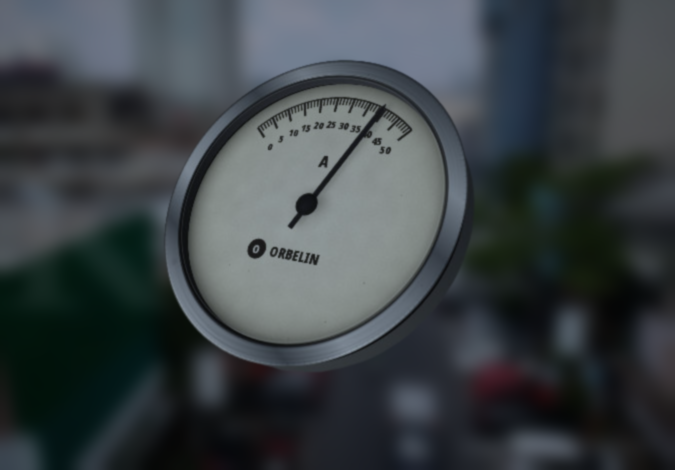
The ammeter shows 40 A
